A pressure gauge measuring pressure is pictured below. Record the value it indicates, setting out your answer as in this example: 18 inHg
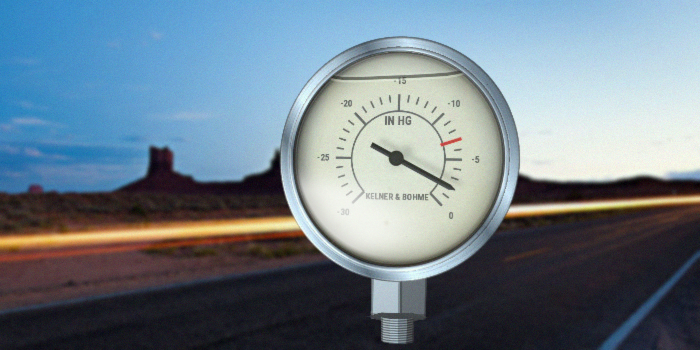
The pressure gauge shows -2 inHg
